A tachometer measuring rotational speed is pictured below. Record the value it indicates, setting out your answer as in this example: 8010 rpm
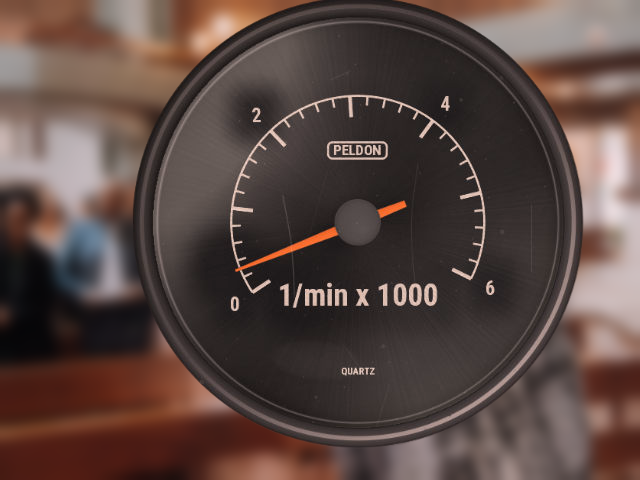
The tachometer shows 300 rpm
